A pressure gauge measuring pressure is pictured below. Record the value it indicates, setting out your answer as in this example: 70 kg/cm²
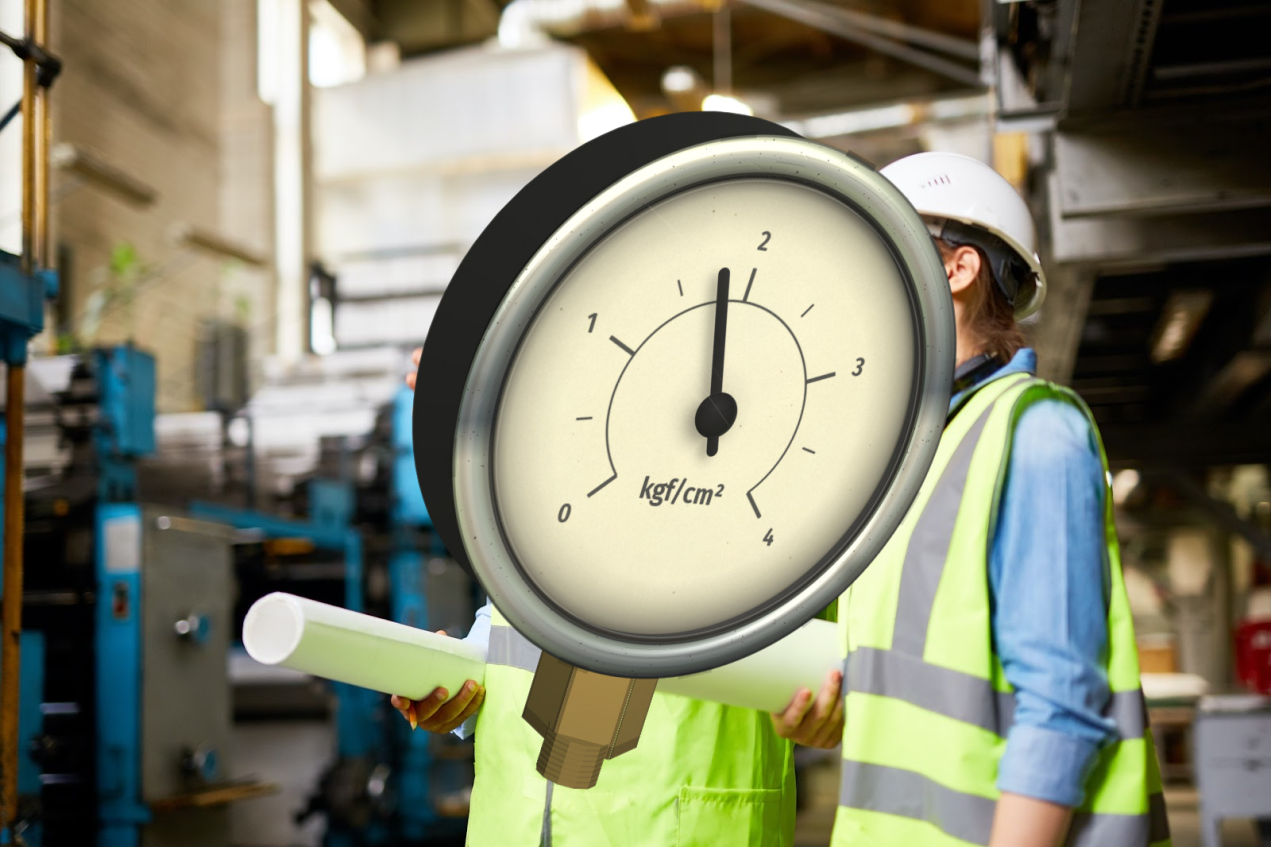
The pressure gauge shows 1.75 kg/cm²
